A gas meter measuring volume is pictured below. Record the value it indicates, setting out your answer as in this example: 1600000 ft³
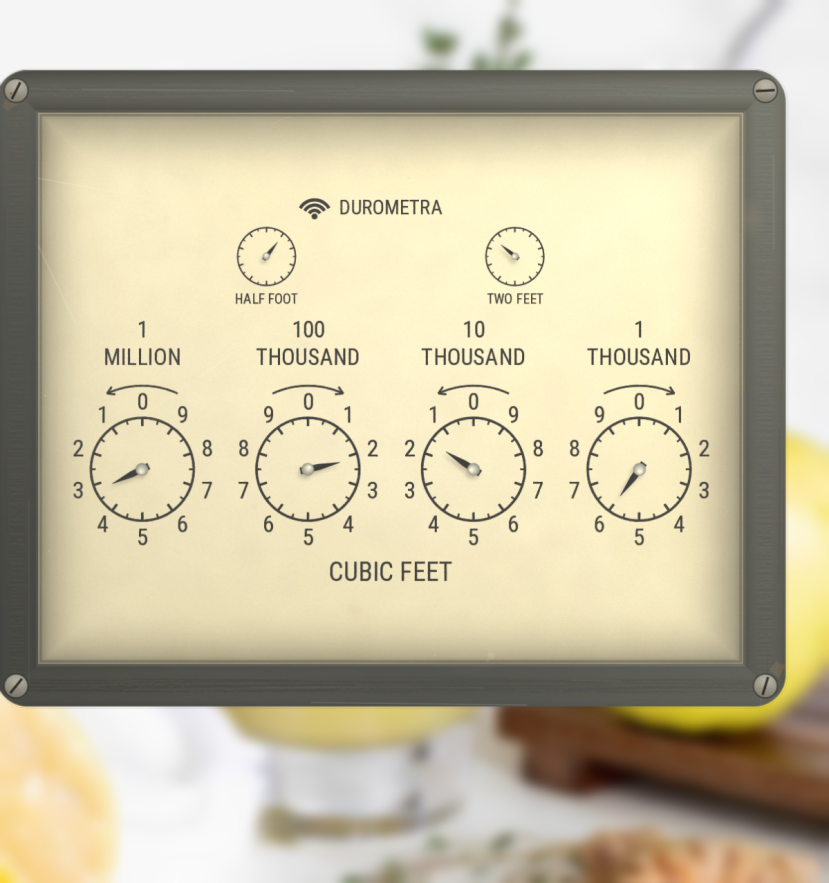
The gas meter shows 321600 ft³
